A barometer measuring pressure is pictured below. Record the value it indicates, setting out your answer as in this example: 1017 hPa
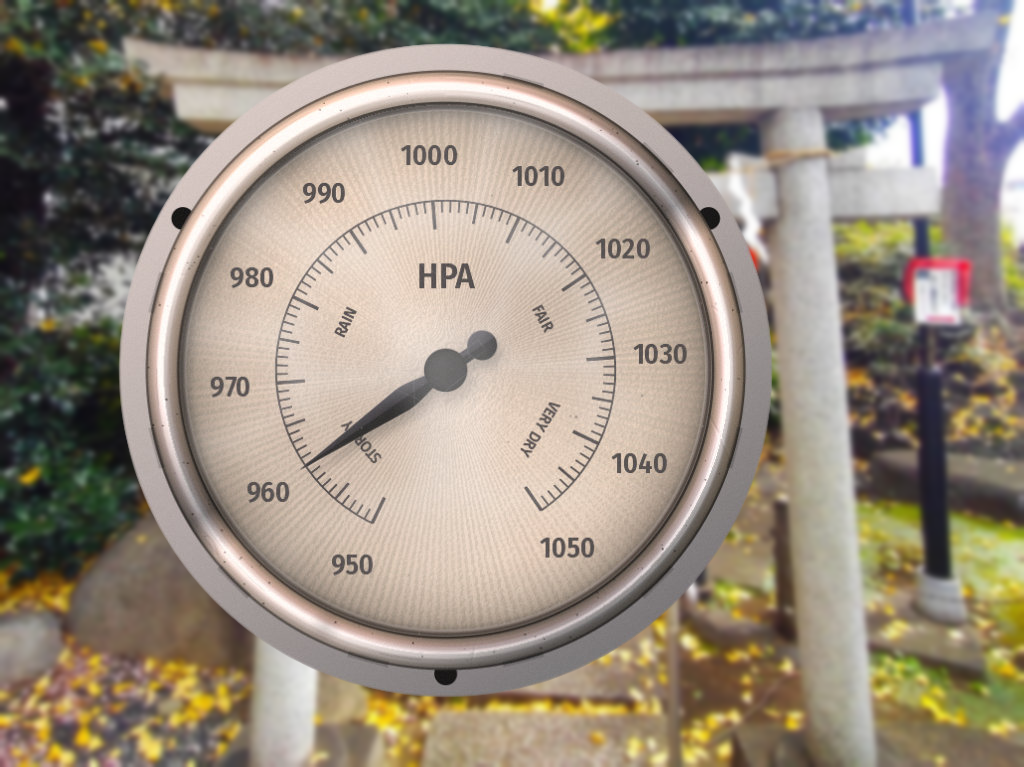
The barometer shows 960 hPa
